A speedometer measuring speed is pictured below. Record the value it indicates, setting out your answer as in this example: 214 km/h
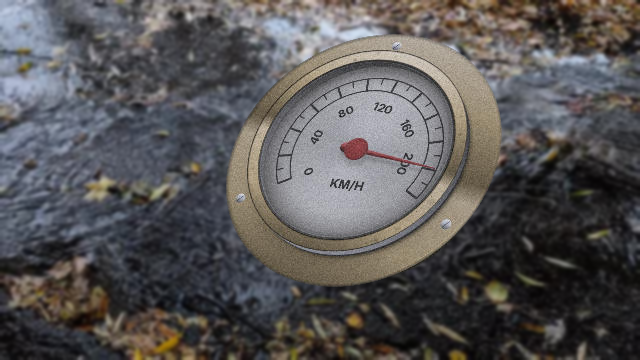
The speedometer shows 200 km/h
